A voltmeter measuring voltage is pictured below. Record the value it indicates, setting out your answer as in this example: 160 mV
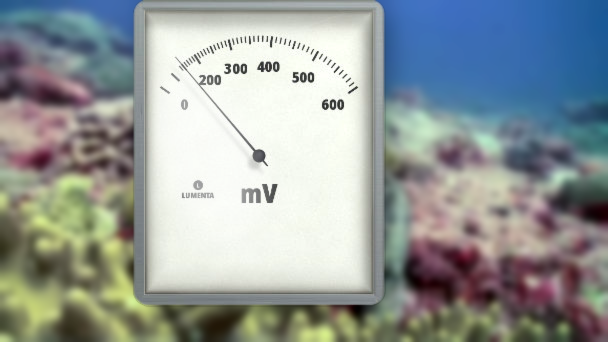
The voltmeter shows 150 mV
